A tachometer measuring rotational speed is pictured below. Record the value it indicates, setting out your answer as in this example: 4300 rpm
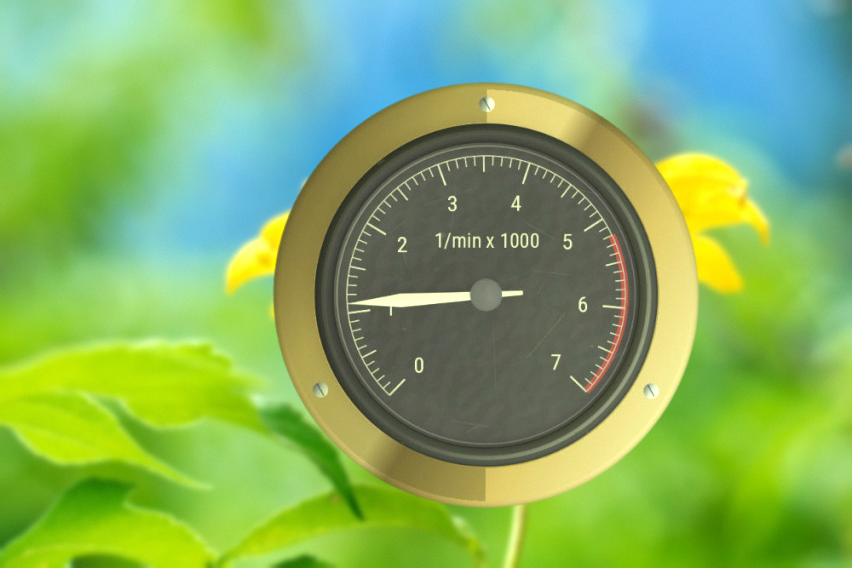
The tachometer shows 1100 rpm
